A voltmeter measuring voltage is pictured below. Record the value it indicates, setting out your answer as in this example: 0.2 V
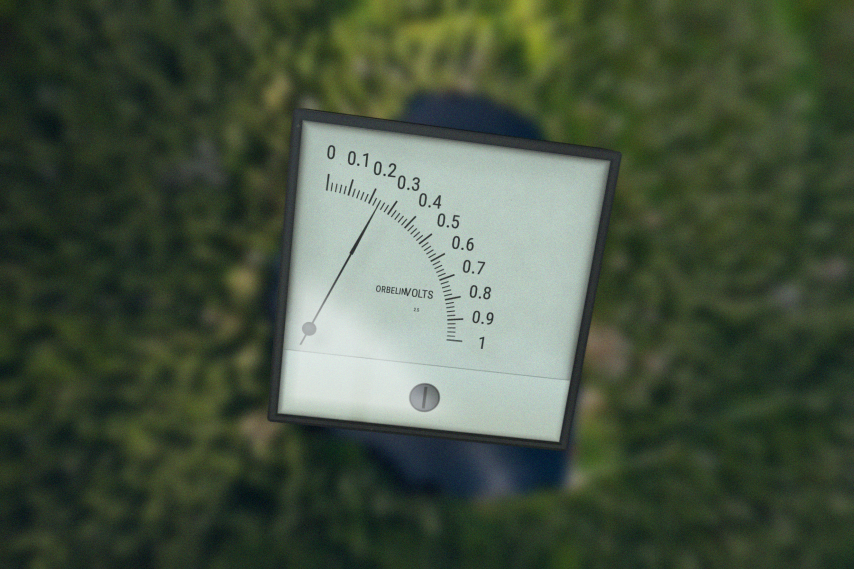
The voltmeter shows 0.24 V
